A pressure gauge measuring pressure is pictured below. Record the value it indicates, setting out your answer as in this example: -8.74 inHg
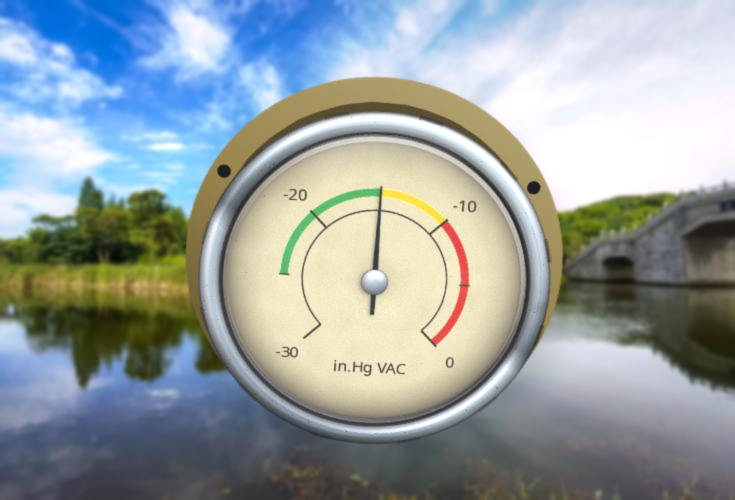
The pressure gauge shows -15 inHg
